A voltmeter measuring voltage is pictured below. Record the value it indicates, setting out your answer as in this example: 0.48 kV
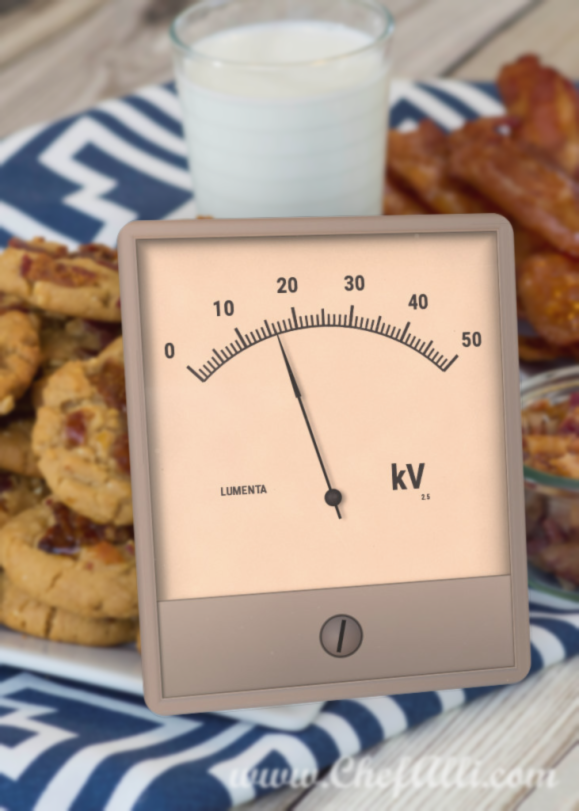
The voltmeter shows 16 kV
